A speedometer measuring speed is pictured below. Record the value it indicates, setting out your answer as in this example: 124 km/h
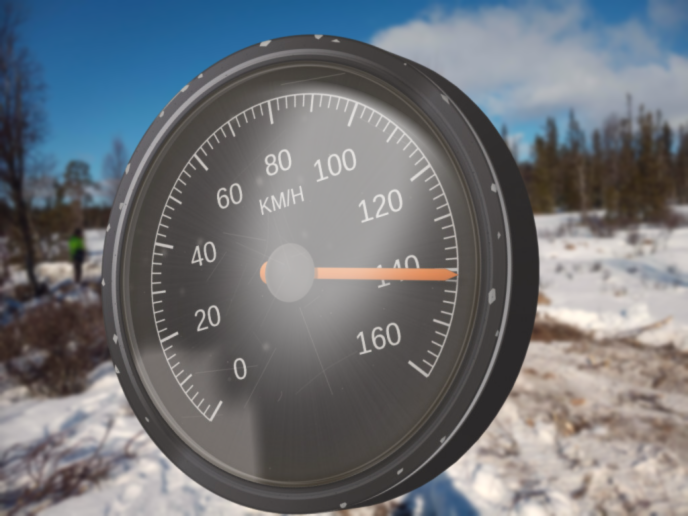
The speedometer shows 141 km/h
